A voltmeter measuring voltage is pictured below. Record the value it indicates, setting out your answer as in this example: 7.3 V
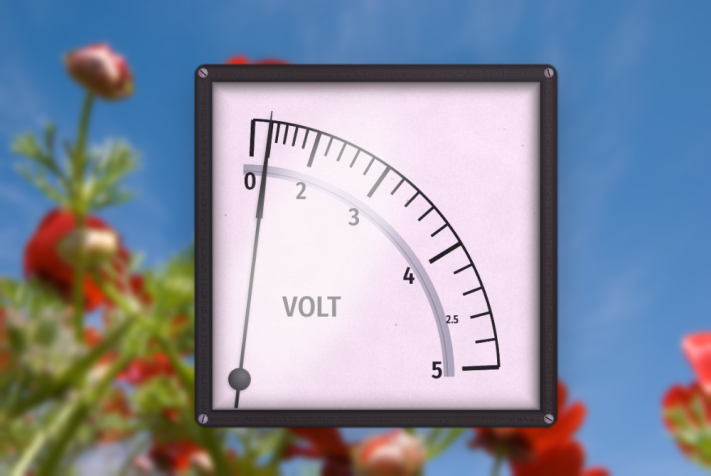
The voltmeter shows 1 V
